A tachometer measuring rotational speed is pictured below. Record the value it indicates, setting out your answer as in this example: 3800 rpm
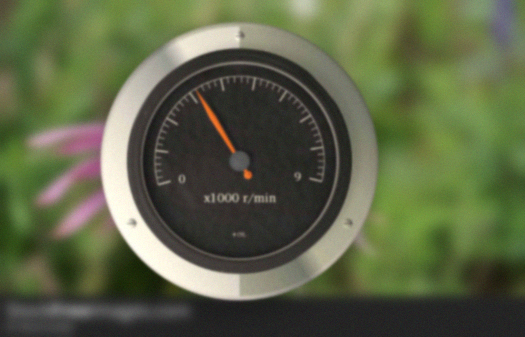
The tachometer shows 3200 rpm
